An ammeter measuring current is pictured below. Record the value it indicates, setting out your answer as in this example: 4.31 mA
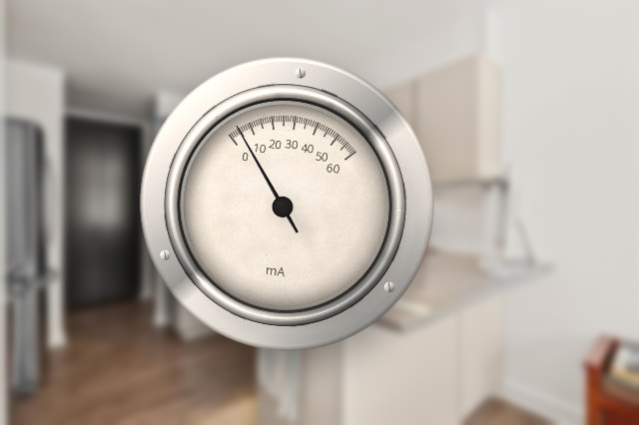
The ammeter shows 5 mA
